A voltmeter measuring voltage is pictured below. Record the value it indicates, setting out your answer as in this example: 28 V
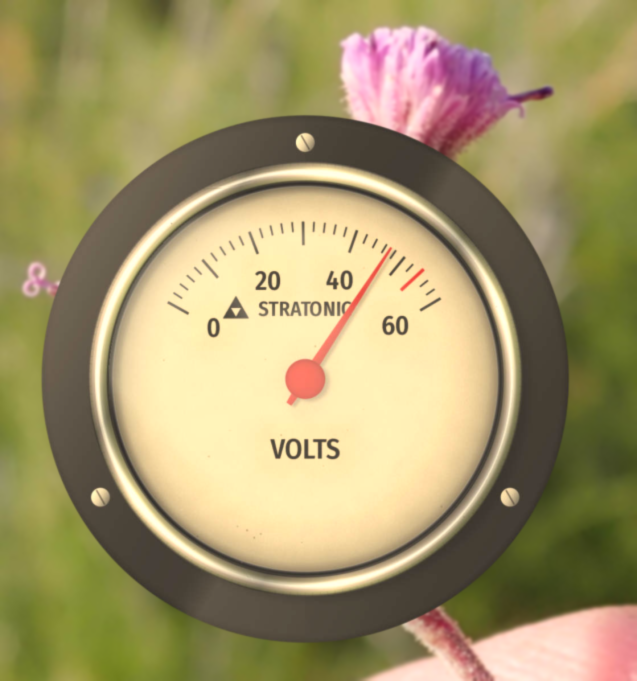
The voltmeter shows 47 V
